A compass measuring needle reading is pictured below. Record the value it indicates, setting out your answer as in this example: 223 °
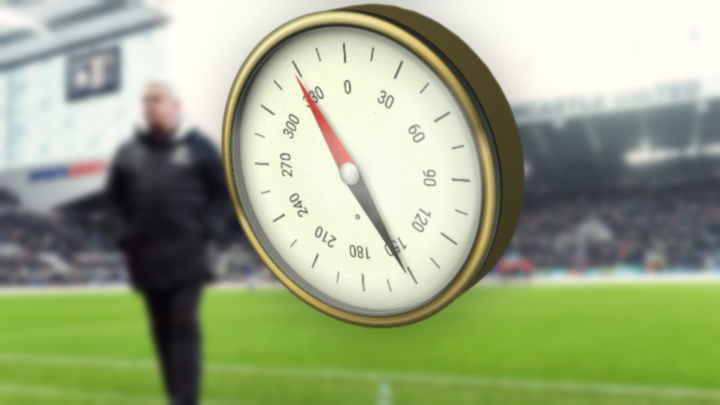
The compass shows 330 °
